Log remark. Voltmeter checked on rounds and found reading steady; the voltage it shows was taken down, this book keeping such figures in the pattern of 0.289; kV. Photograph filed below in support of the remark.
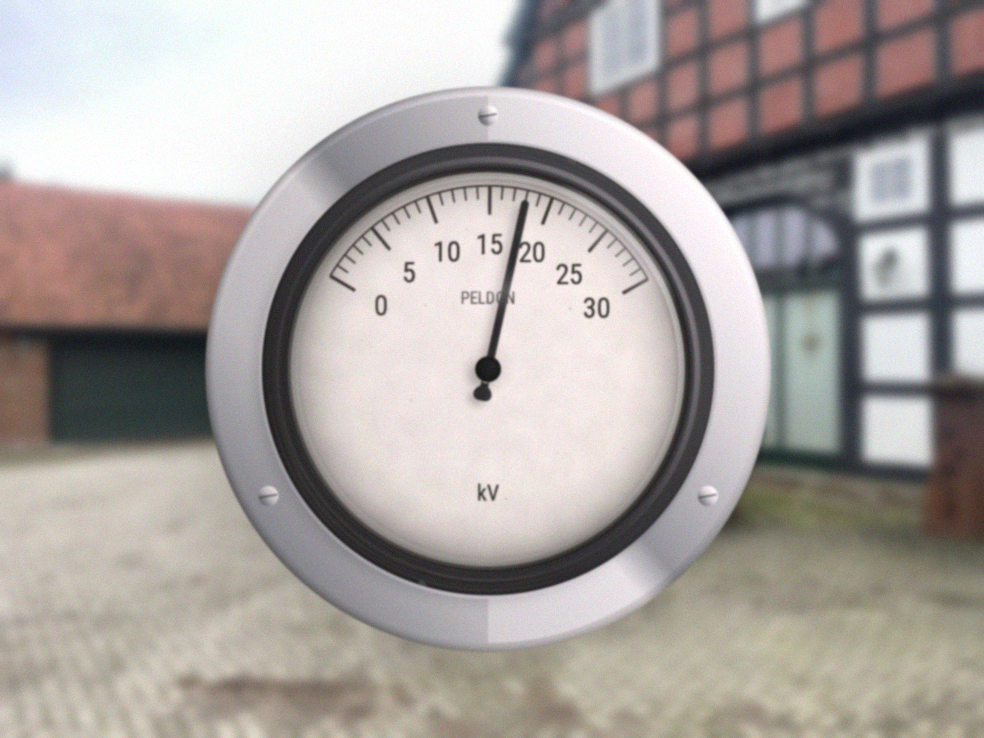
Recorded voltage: 18; kV
